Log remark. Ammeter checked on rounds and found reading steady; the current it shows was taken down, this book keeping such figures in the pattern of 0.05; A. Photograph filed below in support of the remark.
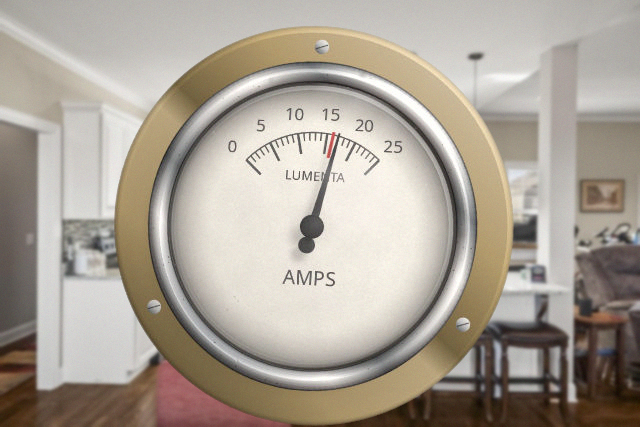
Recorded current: 17; A
